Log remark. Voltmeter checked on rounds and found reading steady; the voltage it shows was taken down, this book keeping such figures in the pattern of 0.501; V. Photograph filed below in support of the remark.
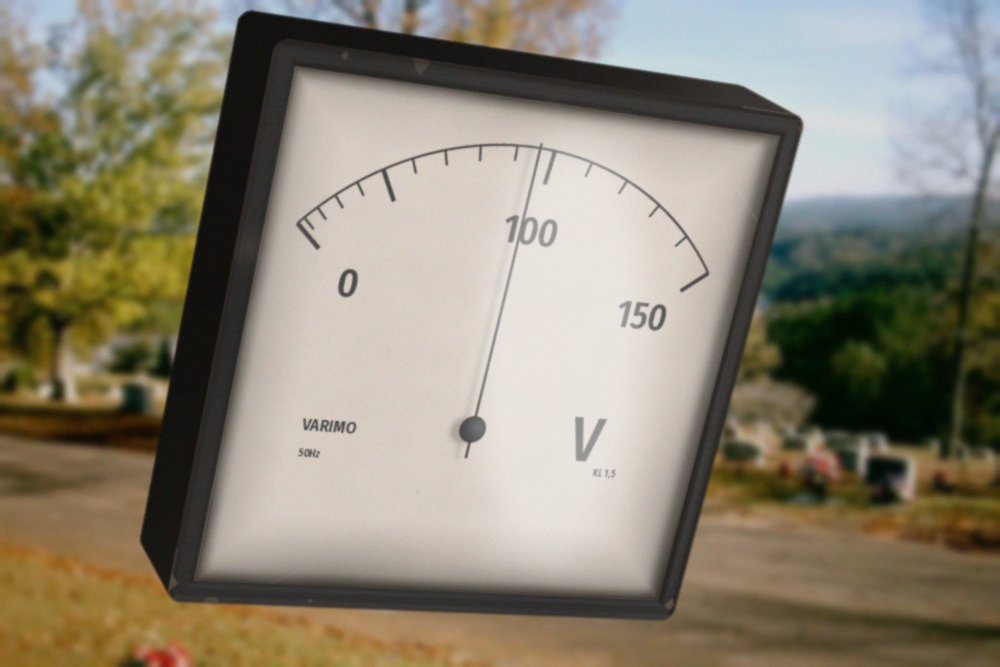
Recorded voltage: 95; V
